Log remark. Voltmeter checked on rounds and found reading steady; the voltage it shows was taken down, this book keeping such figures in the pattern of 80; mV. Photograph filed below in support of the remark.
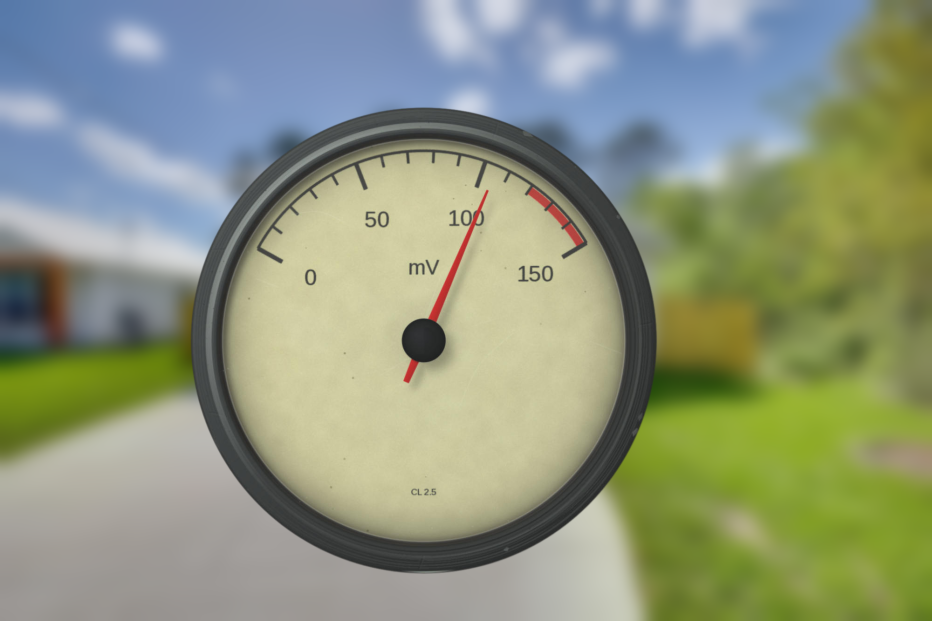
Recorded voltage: 105; mV
